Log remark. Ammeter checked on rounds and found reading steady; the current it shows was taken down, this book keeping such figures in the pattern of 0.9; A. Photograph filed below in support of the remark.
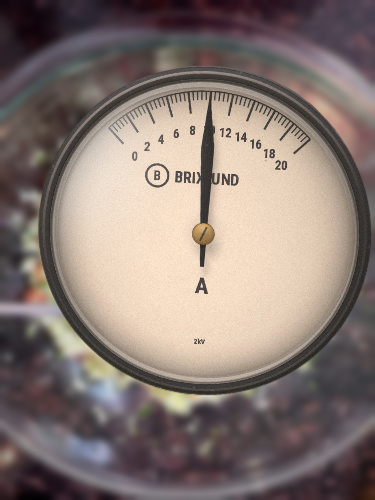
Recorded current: 10; A
